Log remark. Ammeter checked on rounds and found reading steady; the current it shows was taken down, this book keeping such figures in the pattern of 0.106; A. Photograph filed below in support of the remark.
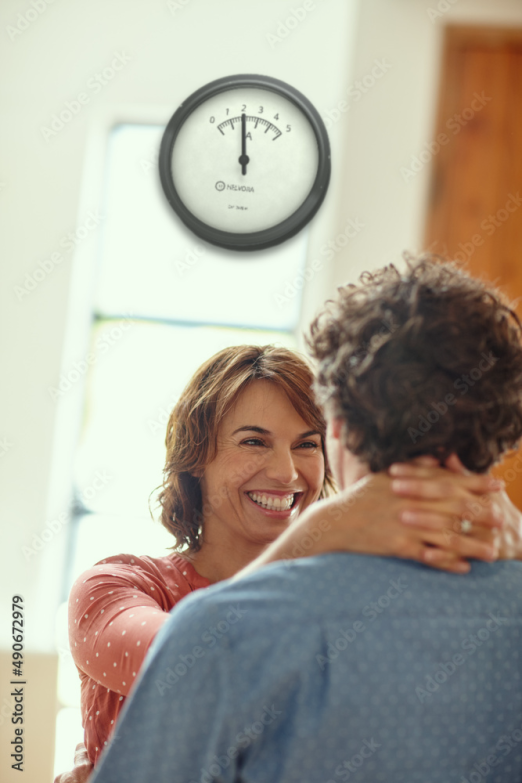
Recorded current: 2; A
